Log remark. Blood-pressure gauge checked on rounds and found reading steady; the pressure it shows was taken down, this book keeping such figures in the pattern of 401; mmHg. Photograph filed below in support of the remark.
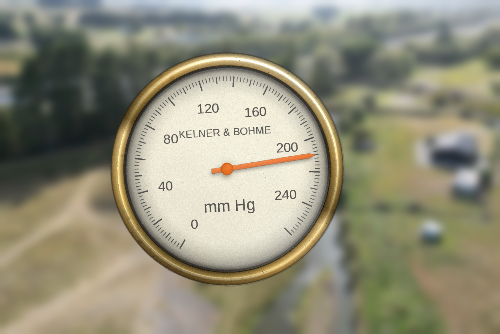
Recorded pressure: 210; mmHg
